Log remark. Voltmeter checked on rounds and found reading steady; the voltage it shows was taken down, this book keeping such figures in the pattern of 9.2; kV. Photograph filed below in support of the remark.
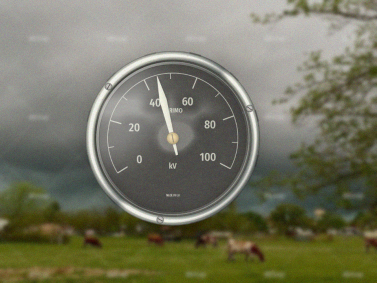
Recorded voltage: 45; kV
